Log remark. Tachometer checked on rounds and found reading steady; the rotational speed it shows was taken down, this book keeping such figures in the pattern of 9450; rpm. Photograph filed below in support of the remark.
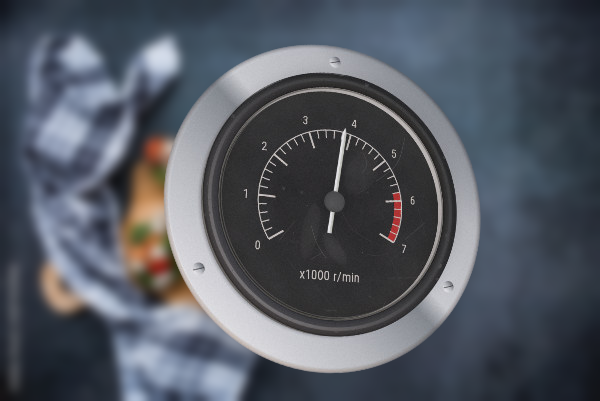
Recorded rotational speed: 3800; rpm
